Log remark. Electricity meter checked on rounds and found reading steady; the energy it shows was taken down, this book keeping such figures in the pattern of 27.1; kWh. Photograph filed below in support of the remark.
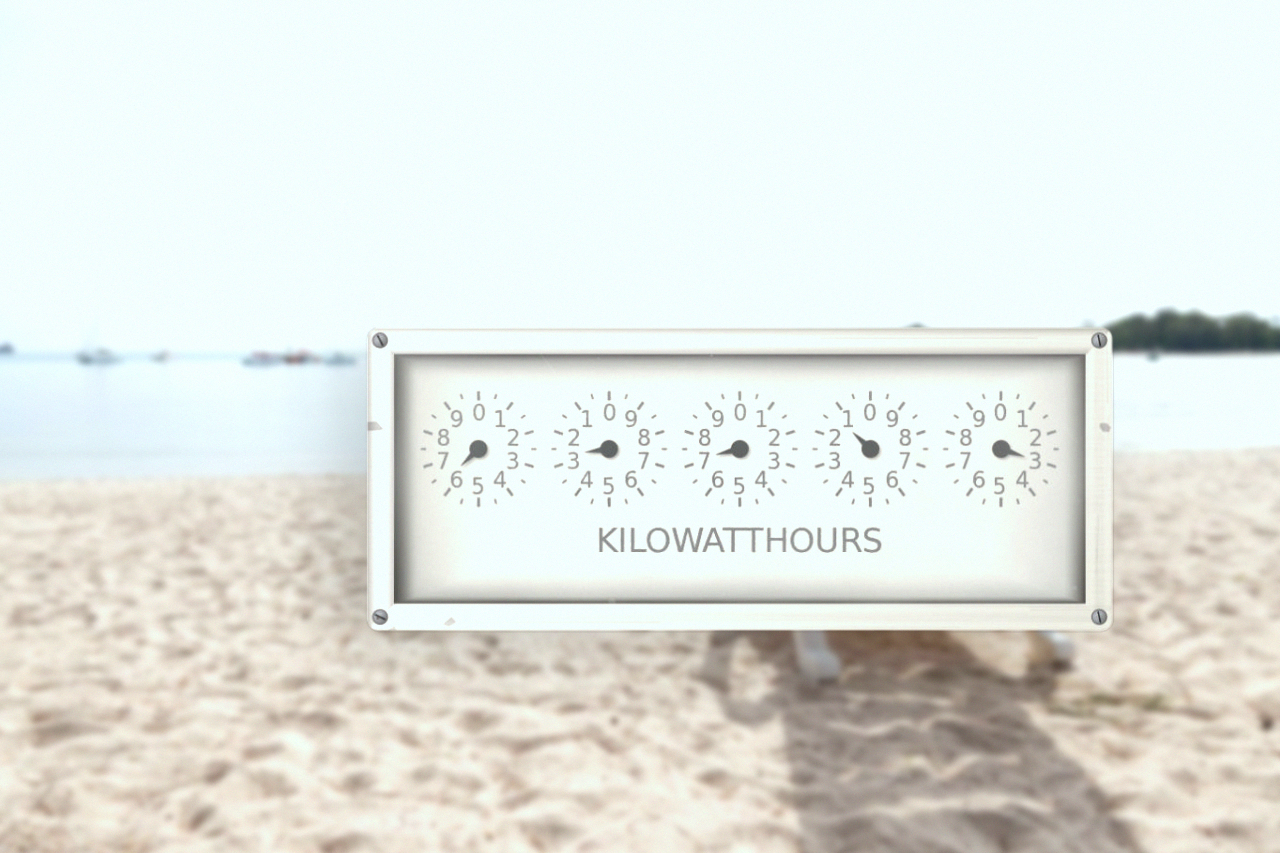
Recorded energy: 62713; kWh
